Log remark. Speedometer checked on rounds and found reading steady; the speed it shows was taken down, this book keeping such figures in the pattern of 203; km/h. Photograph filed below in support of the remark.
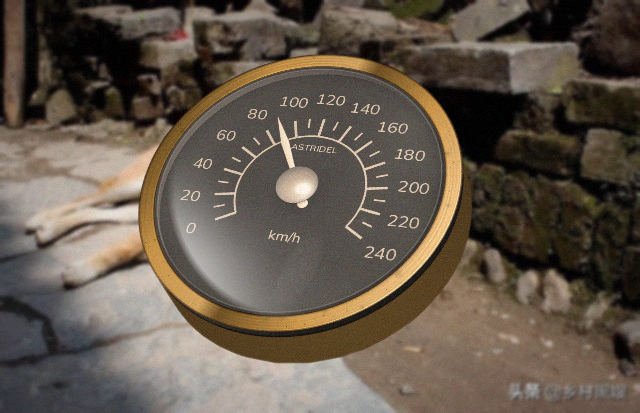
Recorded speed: 90; km/h
